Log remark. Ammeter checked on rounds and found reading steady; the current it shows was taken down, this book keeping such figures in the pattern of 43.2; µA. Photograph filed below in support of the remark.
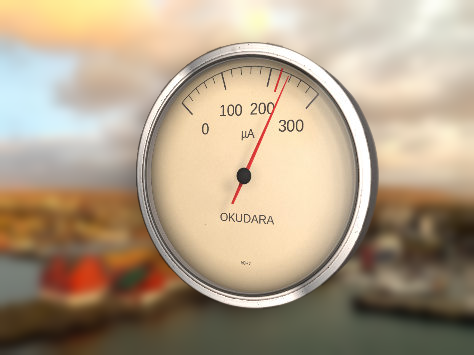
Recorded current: 240; µA
